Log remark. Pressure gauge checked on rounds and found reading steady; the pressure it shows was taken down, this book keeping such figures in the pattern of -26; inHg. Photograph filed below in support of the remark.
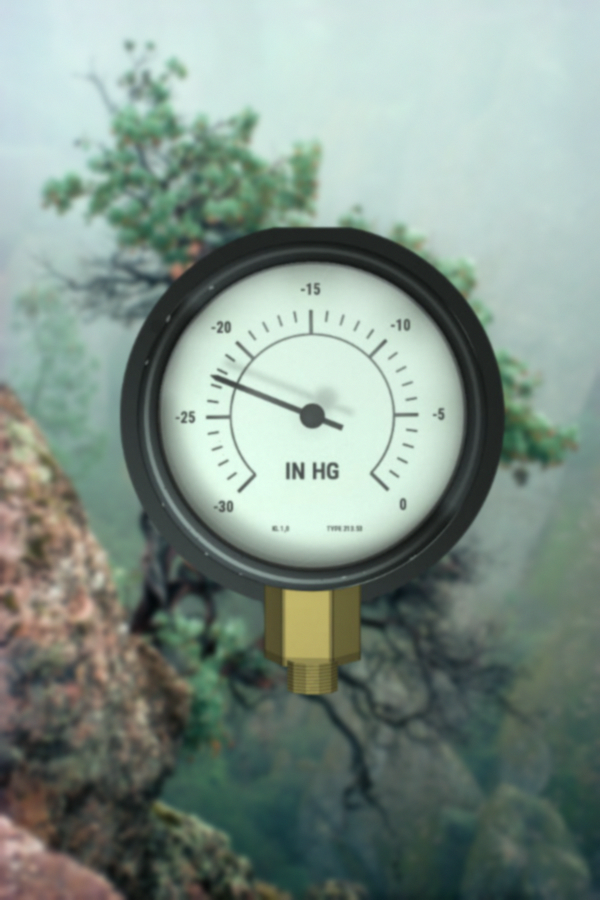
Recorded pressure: -22.5; inHg
